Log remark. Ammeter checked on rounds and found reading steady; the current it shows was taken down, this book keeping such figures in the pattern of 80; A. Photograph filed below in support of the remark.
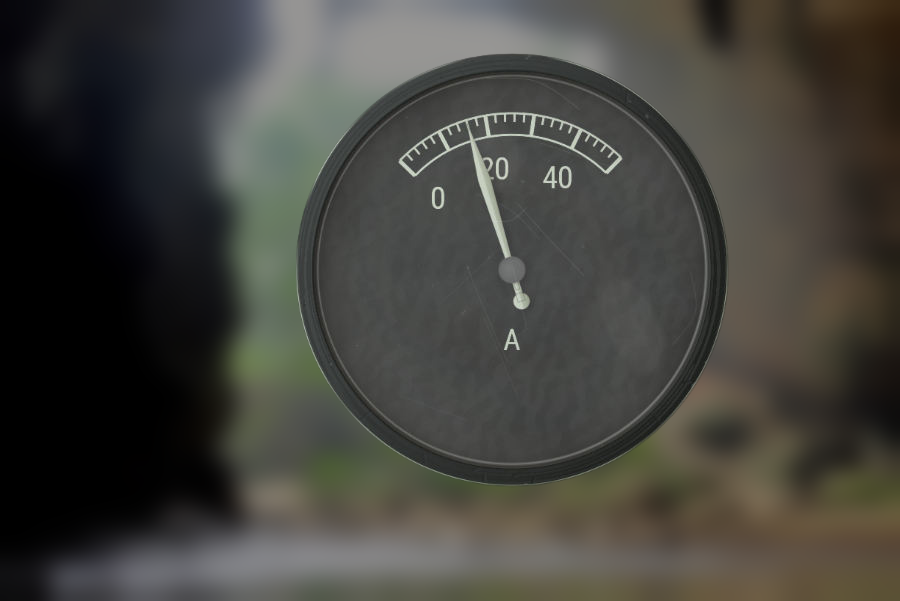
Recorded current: 16; A
